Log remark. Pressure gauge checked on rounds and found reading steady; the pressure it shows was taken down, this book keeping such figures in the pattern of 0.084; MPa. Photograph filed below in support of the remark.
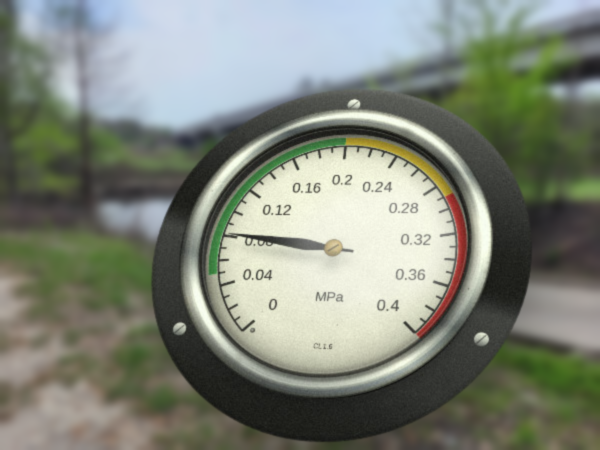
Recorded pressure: 0.08; MPa
